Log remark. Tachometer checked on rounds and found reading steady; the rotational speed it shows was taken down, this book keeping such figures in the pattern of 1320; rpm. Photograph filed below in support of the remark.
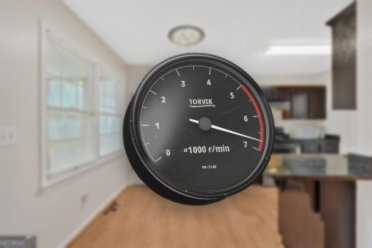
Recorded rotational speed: 6750; rpm
